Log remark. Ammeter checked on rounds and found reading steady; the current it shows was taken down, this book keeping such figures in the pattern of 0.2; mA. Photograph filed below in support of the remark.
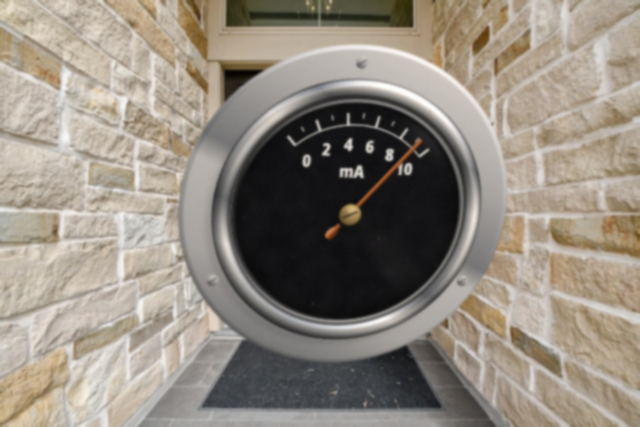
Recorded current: 9; mA
